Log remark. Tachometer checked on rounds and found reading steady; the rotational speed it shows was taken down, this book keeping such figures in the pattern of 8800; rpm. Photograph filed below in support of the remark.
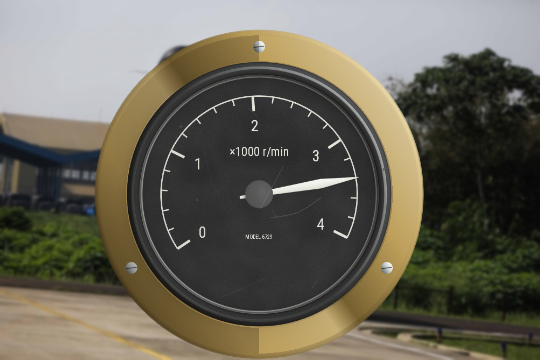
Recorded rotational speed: 3400; rpm
